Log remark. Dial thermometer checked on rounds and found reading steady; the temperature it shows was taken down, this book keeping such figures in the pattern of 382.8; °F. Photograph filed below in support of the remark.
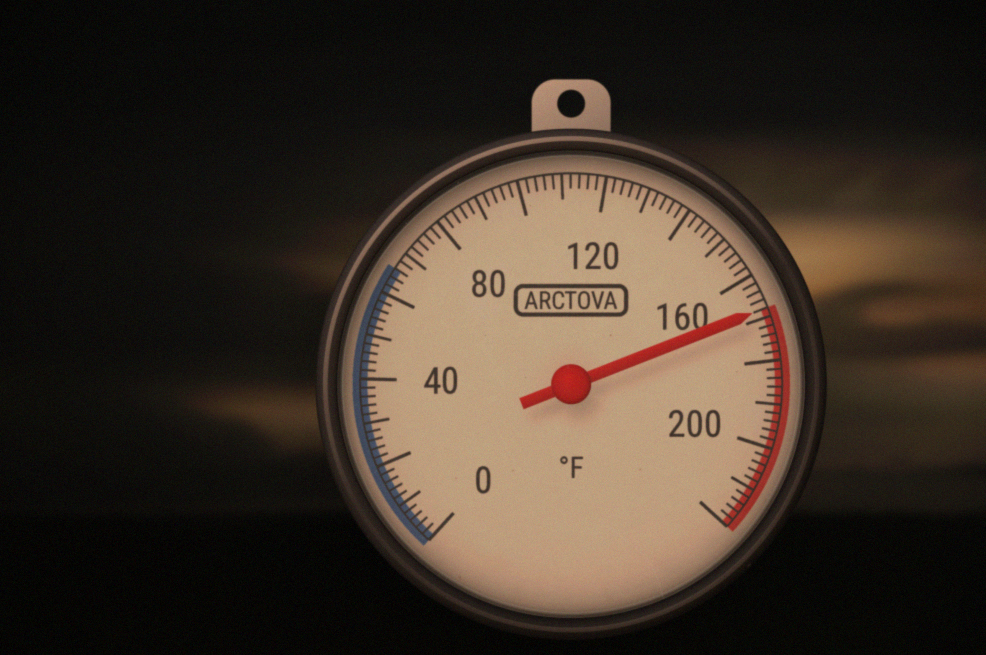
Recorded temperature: 168; °F
